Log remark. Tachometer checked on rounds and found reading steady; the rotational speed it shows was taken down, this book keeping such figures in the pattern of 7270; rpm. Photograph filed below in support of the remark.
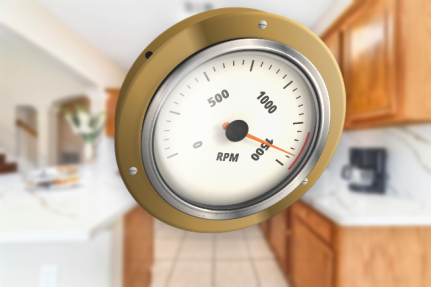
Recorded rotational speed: 1425; rpm
